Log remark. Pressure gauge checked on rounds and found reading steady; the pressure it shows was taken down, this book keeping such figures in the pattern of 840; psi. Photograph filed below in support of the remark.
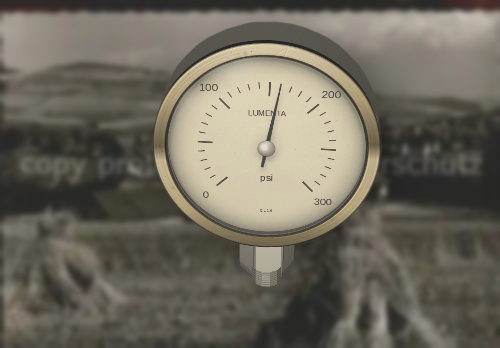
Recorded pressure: 160; psi
